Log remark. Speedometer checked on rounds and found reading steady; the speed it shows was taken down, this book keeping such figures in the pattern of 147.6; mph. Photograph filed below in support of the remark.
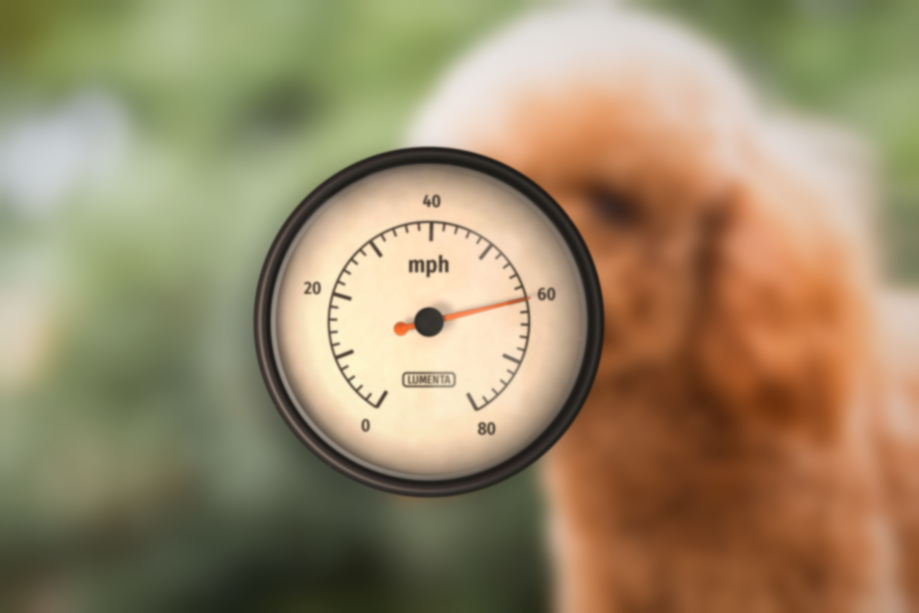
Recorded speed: 60; mph
